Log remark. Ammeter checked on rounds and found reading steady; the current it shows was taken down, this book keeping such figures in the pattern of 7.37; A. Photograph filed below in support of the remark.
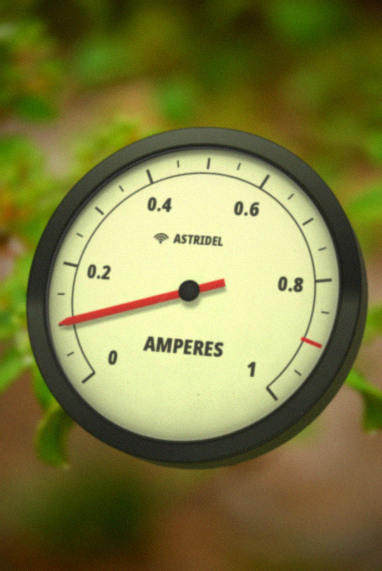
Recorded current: 0.1; A
